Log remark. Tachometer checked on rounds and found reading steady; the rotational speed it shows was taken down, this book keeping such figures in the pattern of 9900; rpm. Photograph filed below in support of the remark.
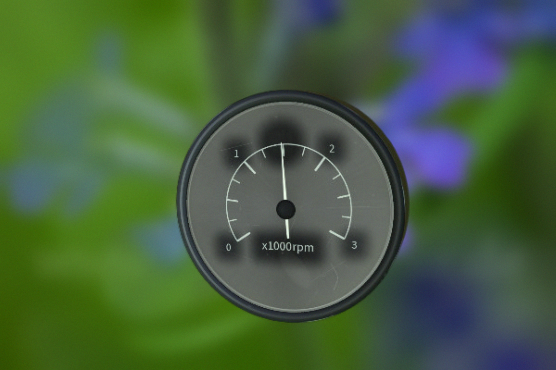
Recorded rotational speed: 1500; rpm
